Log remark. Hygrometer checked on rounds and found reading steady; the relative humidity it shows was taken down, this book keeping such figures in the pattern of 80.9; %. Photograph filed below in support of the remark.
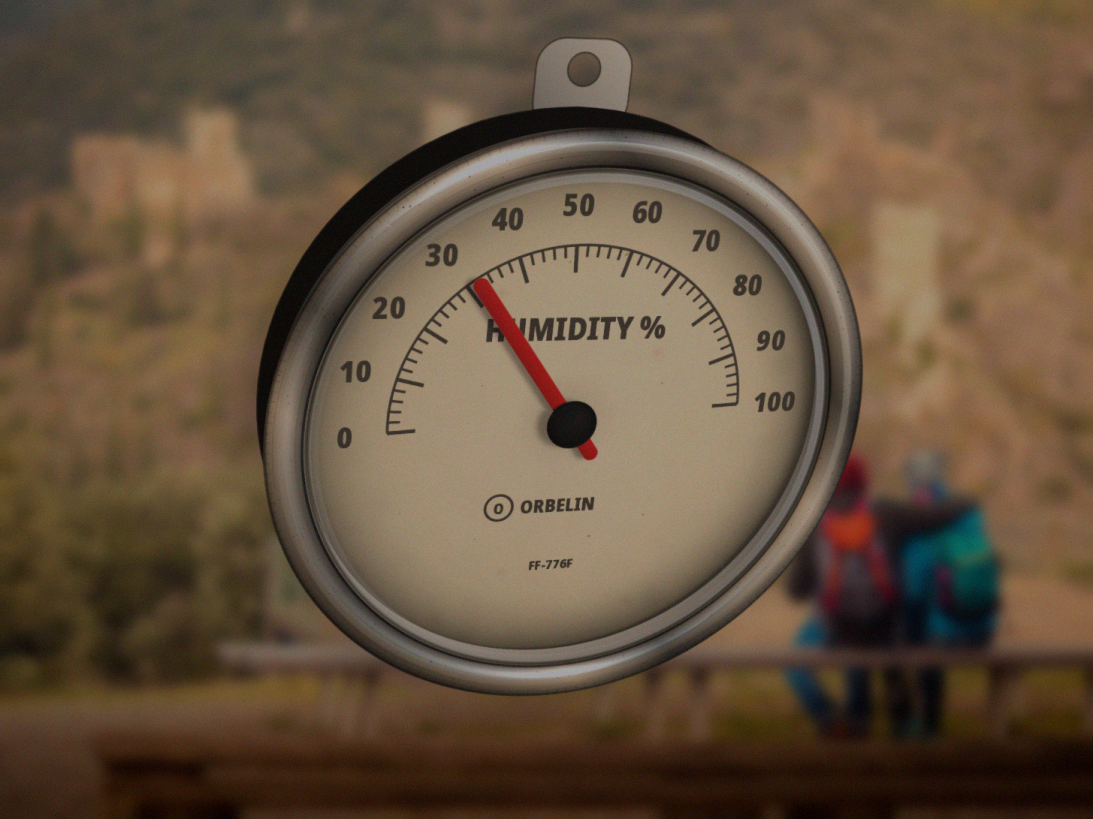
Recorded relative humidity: 32; %
